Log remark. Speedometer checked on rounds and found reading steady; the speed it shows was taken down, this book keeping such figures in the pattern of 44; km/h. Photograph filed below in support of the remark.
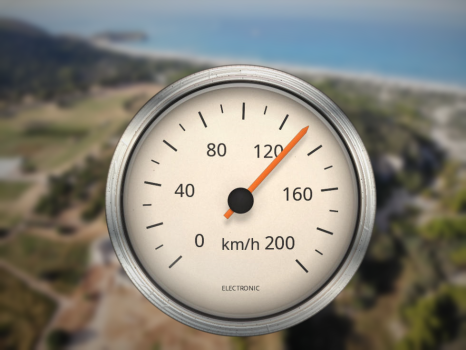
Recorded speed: 130; km/h
